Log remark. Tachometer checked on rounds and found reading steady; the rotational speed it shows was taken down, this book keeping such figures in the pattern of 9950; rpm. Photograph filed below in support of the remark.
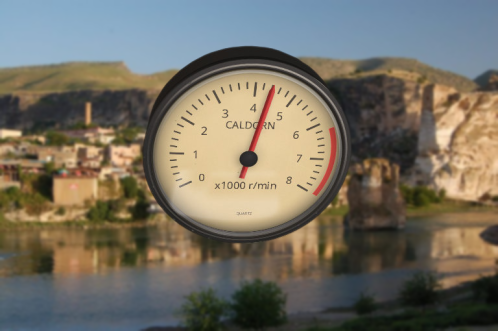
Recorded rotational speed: 4400; rpm
